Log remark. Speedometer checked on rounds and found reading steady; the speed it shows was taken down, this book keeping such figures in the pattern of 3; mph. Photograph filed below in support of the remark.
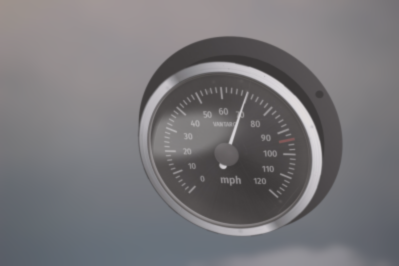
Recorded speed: 70; mph
